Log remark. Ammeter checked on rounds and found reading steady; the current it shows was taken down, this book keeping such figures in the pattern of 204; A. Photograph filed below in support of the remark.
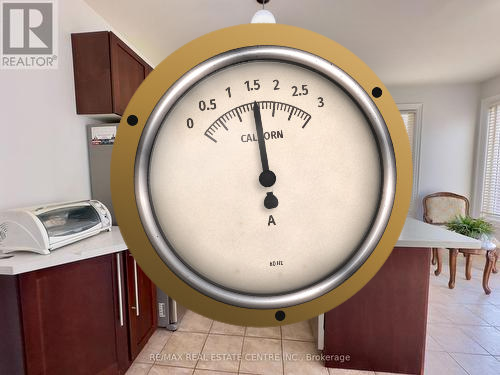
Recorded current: 1.5; A
